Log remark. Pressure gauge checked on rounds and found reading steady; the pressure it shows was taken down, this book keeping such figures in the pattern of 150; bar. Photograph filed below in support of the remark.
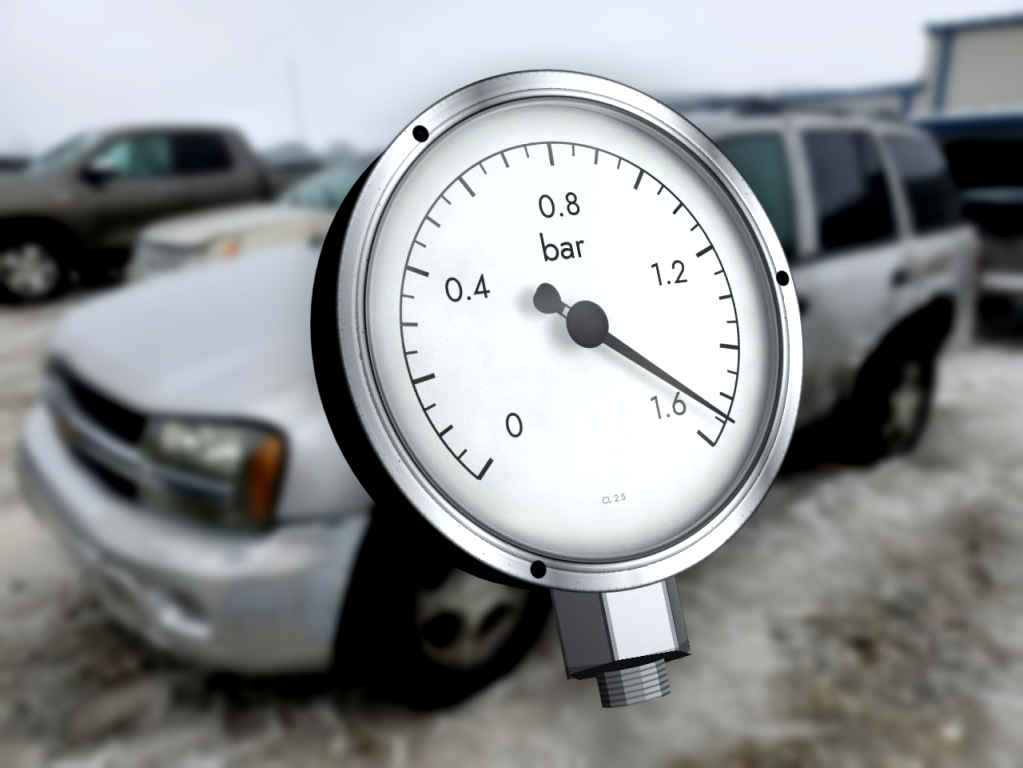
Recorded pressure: 1.55; bar
